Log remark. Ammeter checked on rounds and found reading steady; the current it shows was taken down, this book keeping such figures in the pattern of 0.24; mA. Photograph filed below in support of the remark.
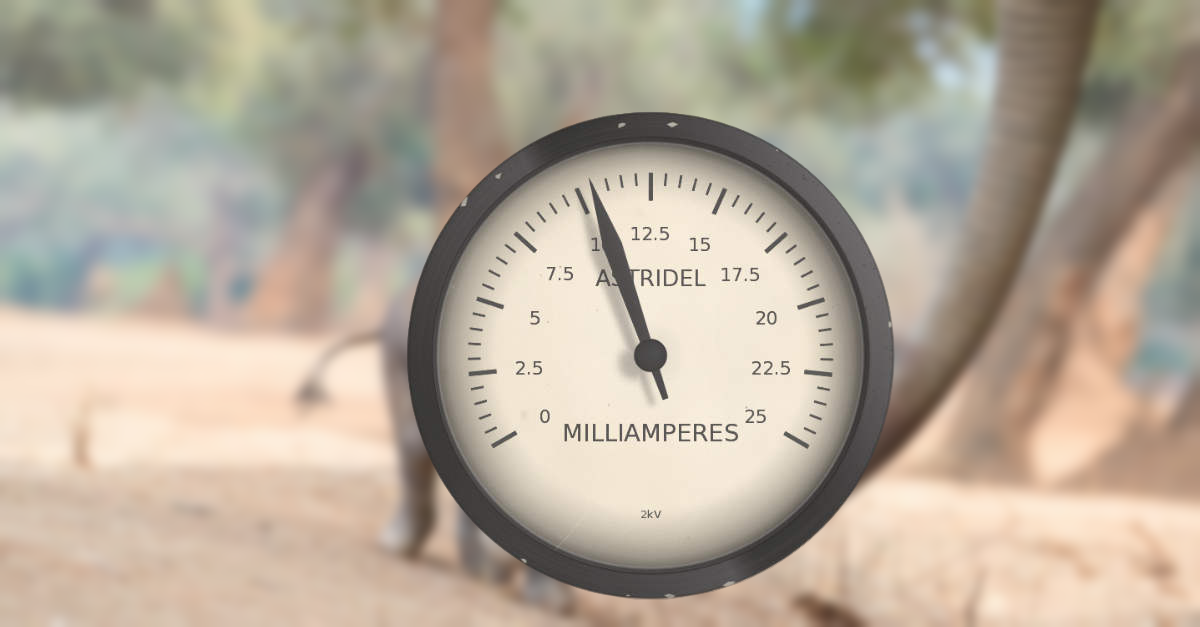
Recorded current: 10.5; mA
